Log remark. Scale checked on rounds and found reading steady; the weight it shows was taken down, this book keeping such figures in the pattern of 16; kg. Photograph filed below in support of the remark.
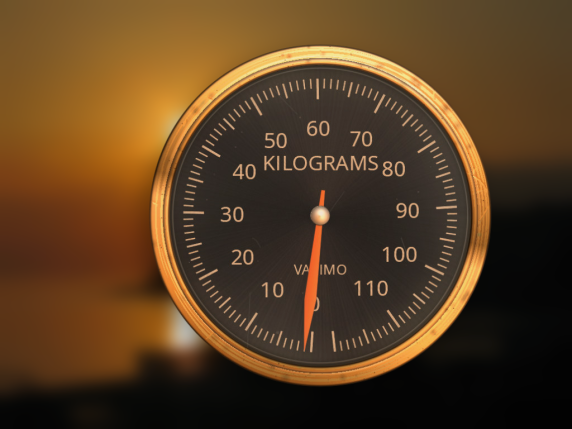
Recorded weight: 1; kg
